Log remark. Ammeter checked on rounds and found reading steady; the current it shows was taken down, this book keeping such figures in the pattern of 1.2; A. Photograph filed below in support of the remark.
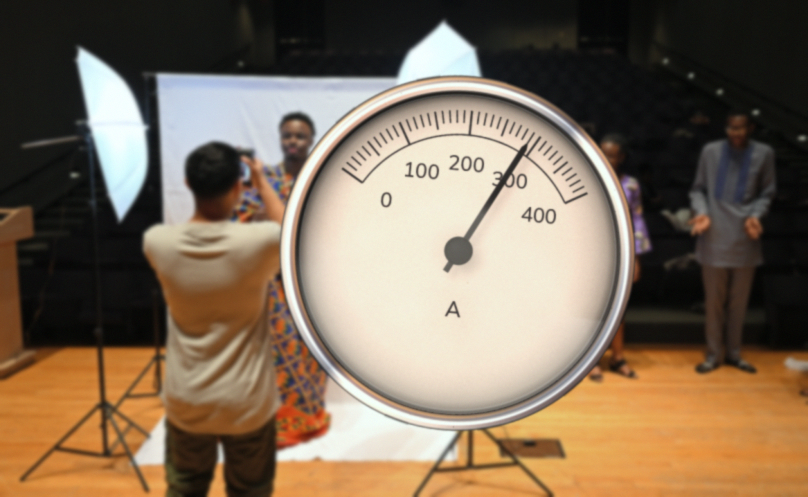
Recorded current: 290; A
